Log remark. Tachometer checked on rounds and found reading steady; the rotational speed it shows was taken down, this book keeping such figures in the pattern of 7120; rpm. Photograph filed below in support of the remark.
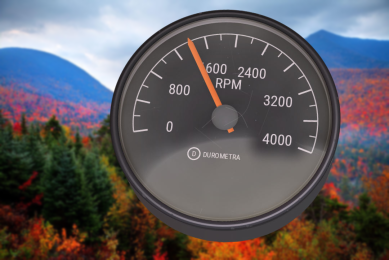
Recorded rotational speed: 1400; rpm
